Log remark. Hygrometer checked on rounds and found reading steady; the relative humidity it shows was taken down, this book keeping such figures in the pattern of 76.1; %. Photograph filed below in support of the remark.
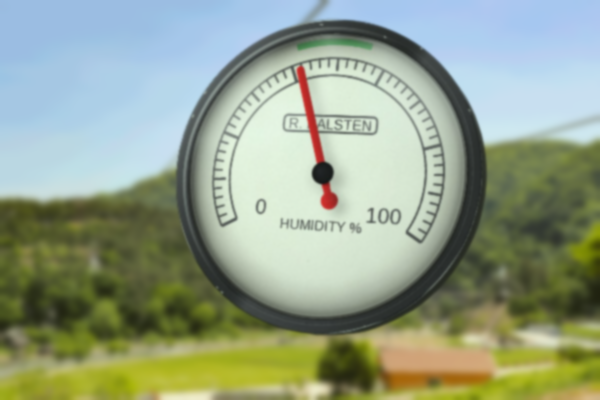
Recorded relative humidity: 42; %
